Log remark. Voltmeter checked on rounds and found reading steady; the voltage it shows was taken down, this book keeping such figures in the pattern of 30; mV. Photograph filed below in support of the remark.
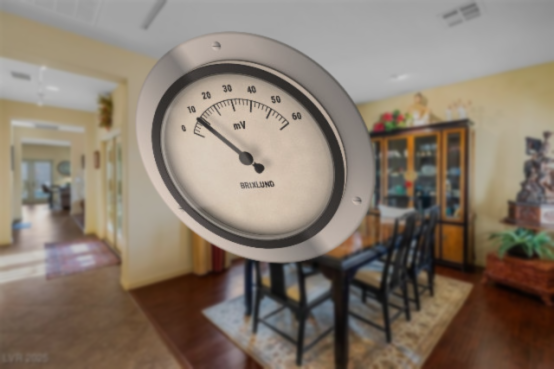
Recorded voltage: 10; mV
